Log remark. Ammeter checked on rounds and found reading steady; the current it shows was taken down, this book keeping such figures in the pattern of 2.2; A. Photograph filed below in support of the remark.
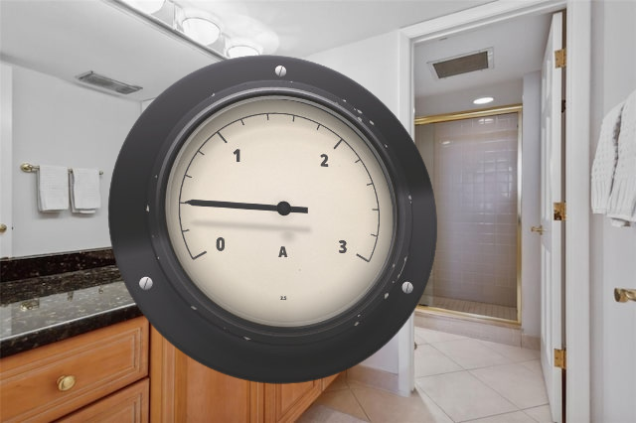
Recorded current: 0.4; A
